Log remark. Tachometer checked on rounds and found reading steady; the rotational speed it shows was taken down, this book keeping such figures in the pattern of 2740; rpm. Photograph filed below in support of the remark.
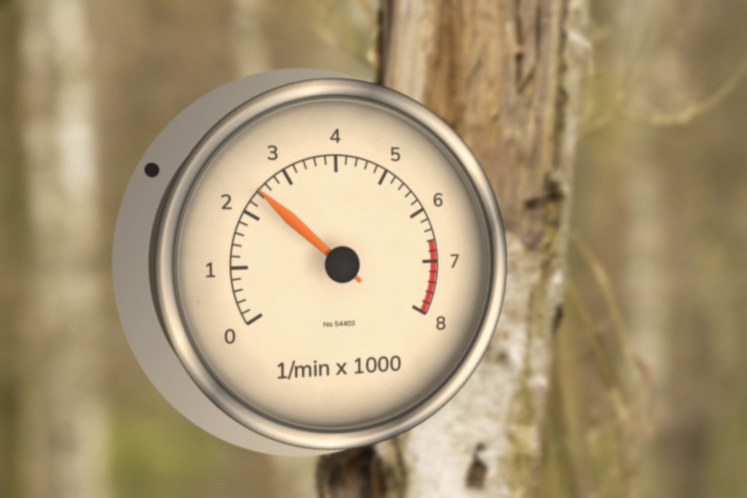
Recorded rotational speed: 2400; rpm
